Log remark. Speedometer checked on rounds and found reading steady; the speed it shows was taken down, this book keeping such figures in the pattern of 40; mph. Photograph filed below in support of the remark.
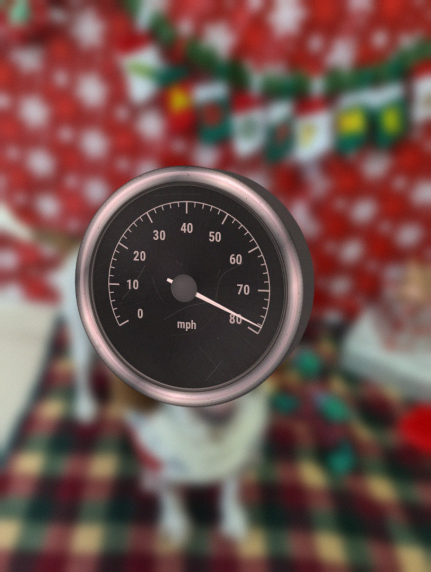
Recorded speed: 78; mph
